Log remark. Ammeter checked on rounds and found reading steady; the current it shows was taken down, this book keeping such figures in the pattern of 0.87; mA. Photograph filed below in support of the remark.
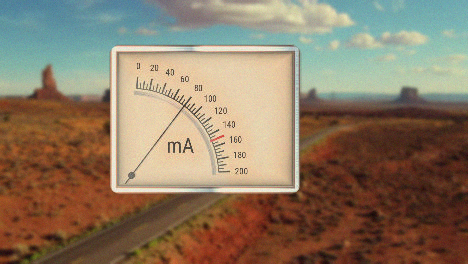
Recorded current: 80; mA
